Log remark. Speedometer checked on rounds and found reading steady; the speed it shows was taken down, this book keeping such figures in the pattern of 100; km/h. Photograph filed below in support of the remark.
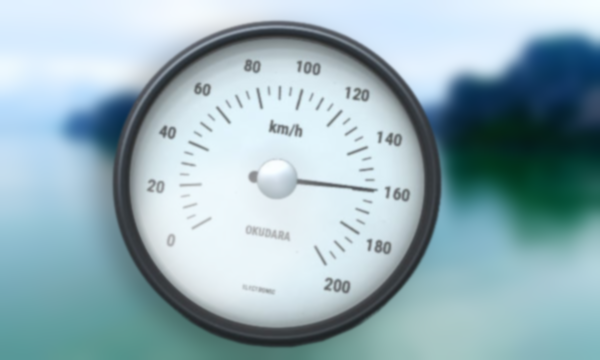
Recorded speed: 160; km/h
